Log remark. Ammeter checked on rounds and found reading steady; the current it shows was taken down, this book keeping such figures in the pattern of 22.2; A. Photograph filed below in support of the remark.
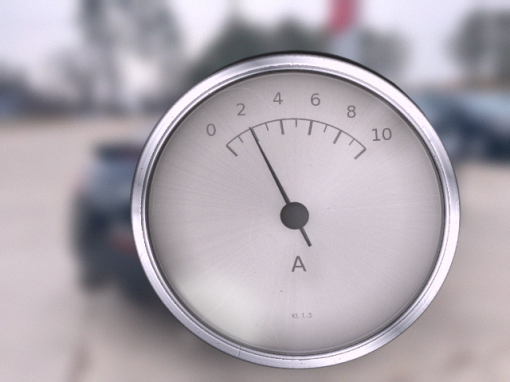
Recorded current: 2; A
